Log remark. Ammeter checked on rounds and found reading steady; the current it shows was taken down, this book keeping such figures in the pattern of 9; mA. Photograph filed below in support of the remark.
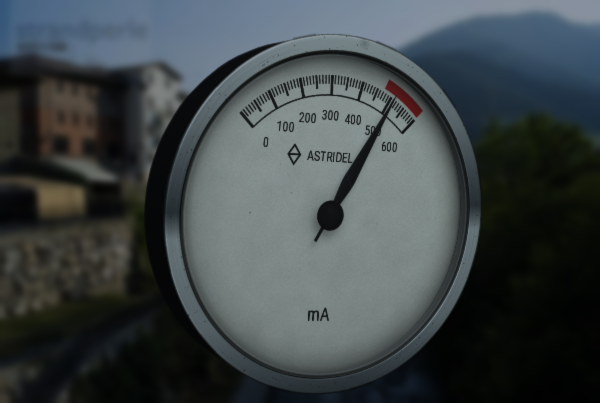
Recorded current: 500; mA
